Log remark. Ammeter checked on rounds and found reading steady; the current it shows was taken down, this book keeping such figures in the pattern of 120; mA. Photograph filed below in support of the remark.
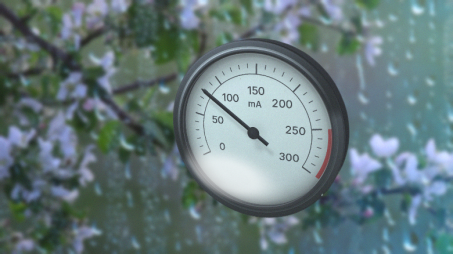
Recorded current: 80; mA
